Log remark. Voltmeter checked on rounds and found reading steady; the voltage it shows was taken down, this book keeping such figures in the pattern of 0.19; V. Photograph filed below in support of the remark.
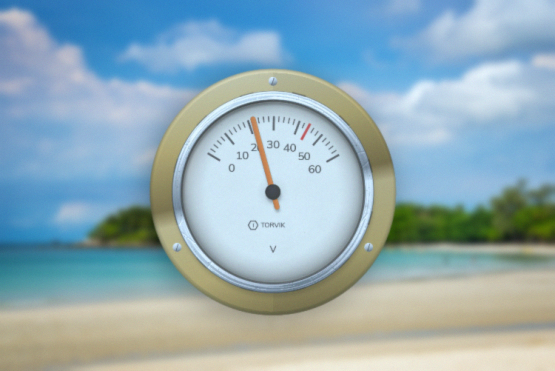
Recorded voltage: 22; V
